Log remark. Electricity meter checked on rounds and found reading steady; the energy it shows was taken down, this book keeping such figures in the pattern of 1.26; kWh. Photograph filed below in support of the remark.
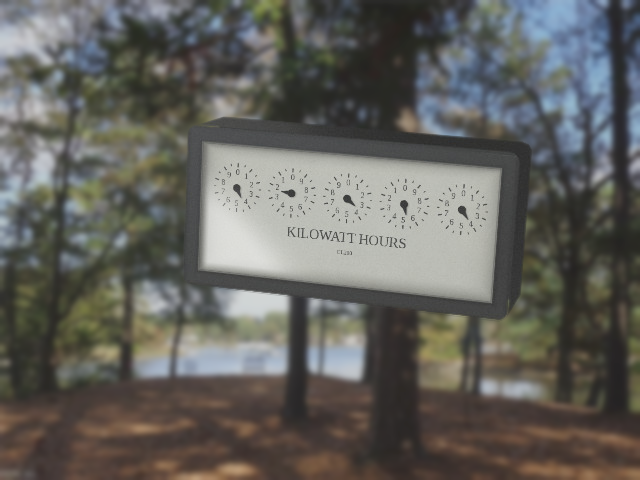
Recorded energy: 42354; kWh
